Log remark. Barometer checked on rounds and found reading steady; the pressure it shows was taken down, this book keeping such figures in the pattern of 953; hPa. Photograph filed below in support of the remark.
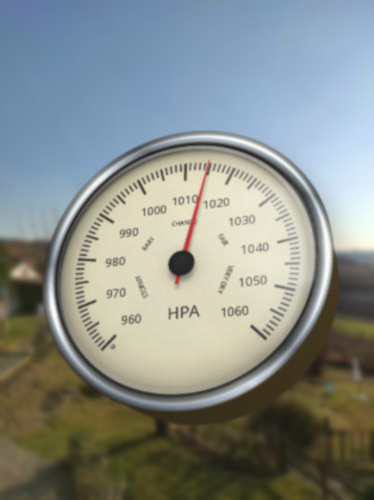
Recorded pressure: 1015; hPa
